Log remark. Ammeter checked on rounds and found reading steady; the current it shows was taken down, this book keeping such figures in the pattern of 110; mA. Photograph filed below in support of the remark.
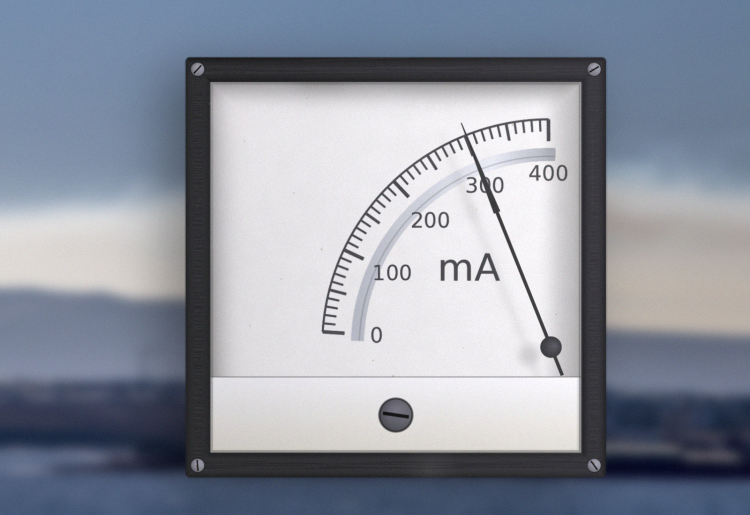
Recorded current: 300; mA
